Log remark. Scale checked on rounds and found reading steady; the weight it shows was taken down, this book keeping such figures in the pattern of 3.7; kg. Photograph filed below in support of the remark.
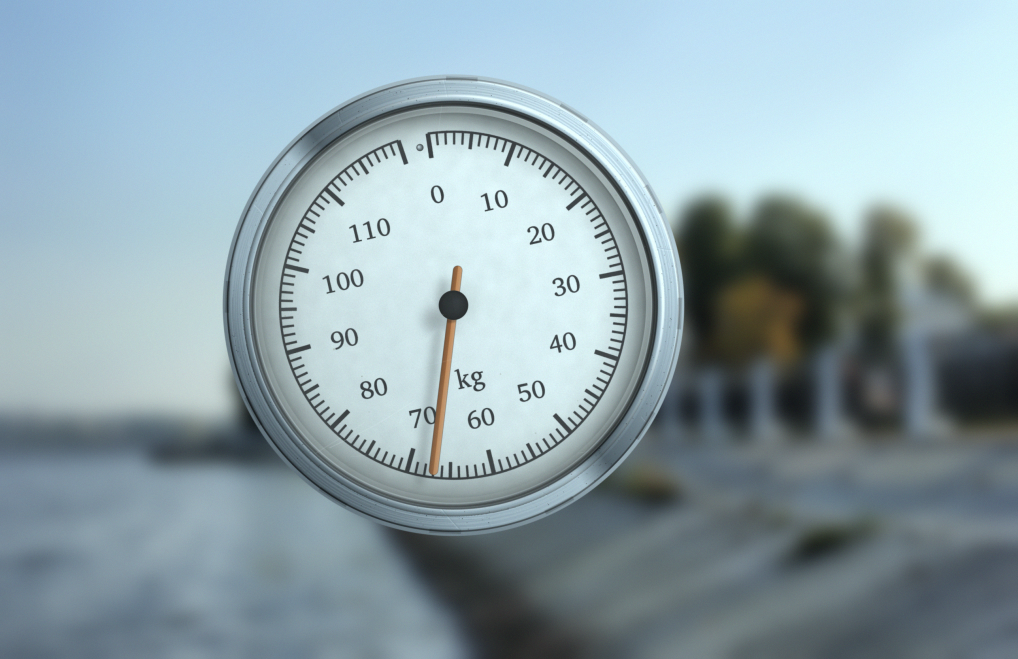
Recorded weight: 67; kg
